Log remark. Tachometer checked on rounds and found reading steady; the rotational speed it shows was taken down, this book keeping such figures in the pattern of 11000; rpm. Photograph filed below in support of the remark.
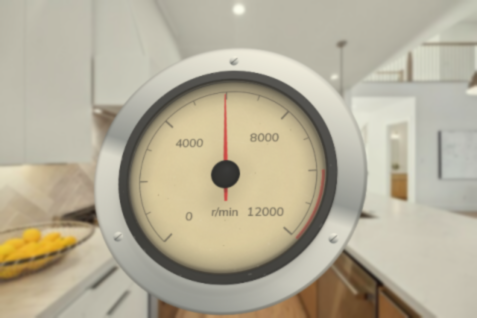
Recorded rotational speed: 6000; rpm
